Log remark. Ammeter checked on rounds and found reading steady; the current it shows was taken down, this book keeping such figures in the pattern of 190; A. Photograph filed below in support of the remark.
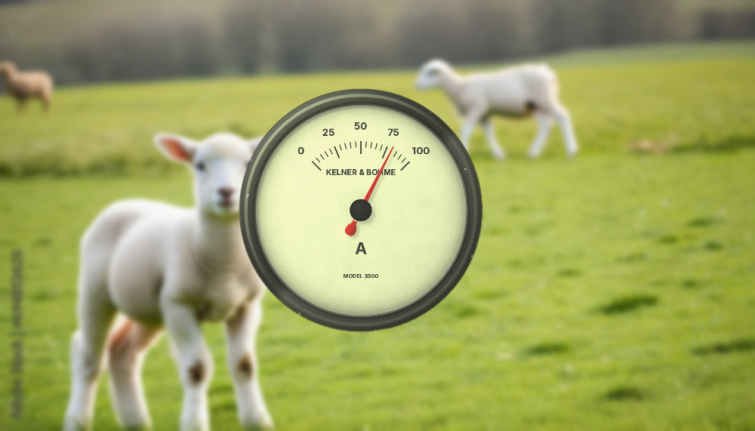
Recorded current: 80; A
